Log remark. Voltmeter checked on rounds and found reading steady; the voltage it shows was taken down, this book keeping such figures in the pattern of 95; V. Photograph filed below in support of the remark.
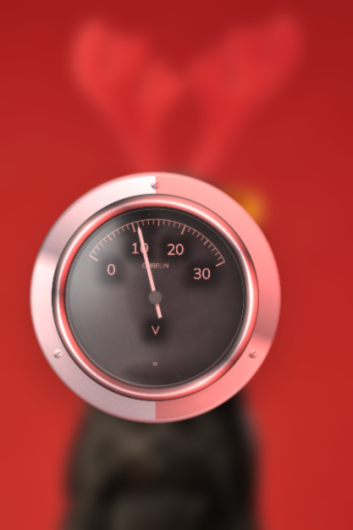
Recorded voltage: 11; V
